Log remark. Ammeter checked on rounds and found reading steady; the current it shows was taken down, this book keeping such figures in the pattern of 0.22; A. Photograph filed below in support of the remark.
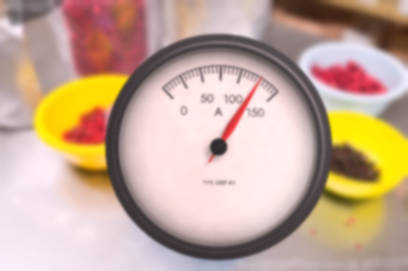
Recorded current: 125; A
